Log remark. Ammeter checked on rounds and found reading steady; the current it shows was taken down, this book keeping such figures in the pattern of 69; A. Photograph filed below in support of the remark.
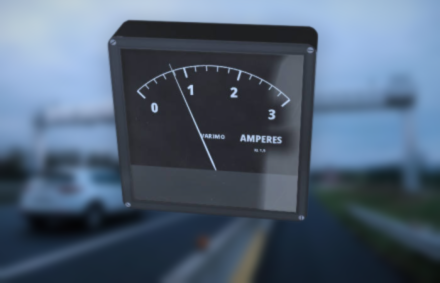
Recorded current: 0.8; A
